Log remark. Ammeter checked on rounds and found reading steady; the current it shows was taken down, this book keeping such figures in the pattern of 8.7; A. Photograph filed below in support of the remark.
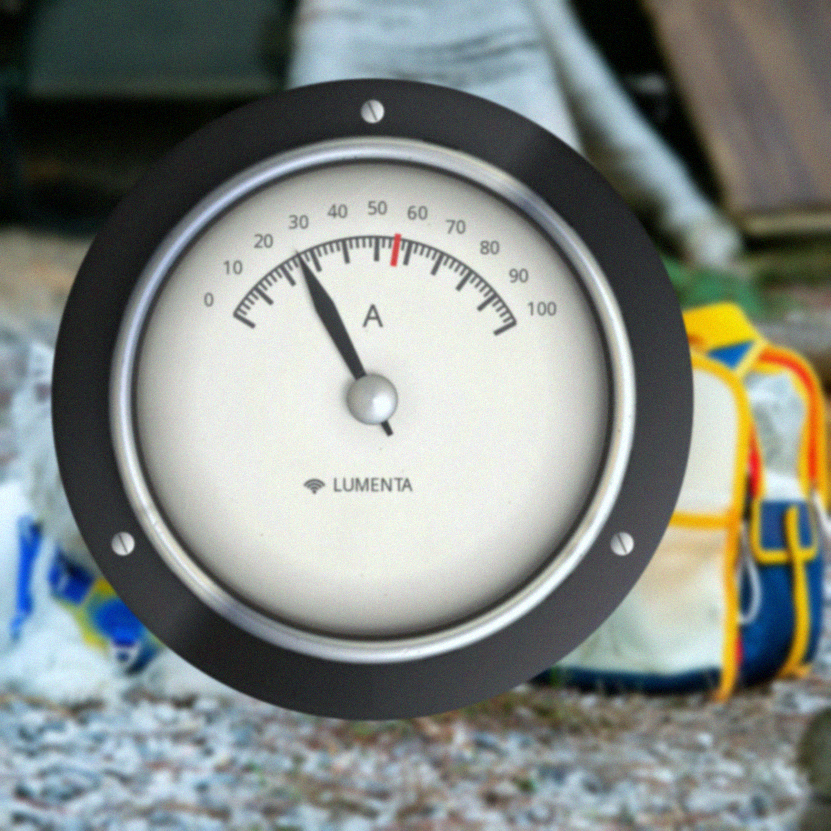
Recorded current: 26; A
